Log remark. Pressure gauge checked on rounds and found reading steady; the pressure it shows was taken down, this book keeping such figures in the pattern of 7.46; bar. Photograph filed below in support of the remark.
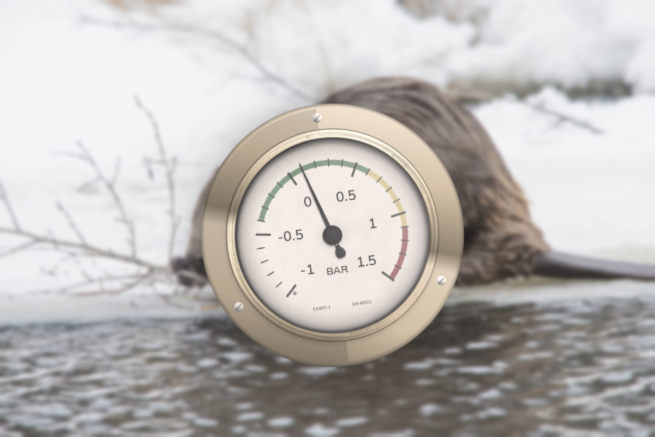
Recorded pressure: 0.1; bar
